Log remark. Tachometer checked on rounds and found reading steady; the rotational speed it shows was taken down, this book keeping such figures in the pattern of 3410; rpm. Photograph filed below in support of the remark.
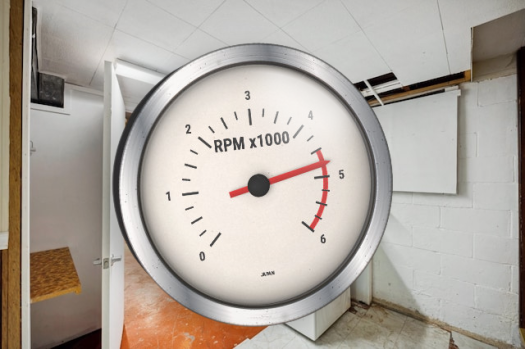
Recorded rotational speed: 4750; rpm
